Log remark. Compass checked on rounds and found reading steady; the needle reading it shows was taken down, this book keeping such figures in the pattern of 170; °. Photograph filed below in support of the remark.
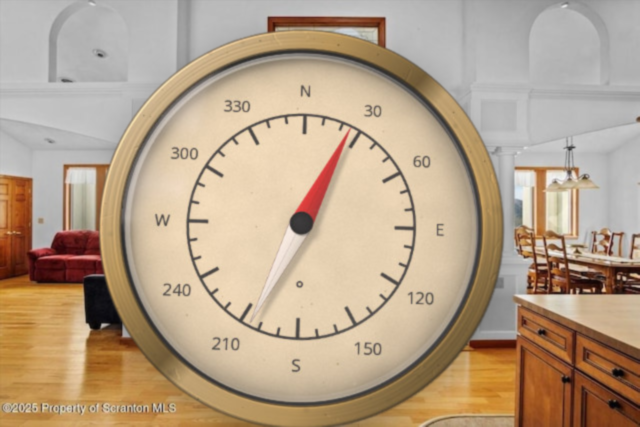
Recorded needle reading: 25; °
